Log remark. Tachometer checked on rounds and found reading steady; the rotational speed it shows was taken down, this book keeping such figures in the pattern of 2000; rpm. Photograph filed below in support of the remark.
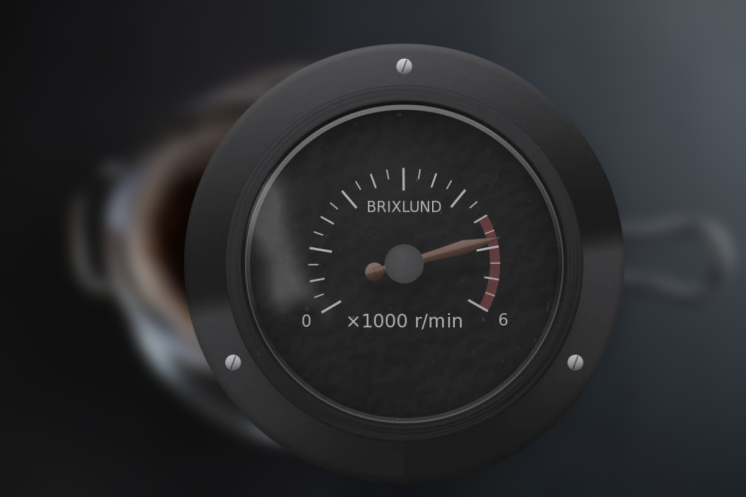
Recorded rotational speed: 4875; rpm
